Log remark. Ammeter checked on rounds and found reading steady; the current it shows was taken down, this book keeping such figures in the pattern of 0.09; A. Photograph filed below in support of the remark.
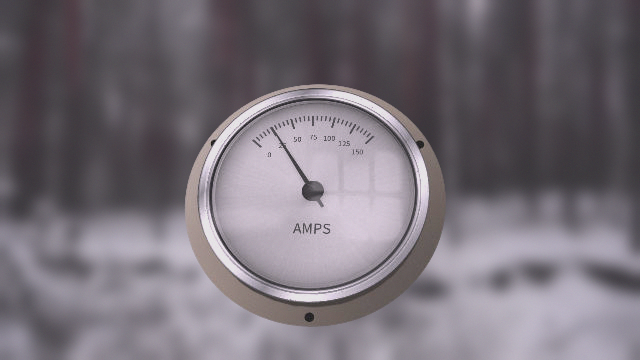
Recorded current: 25; A
